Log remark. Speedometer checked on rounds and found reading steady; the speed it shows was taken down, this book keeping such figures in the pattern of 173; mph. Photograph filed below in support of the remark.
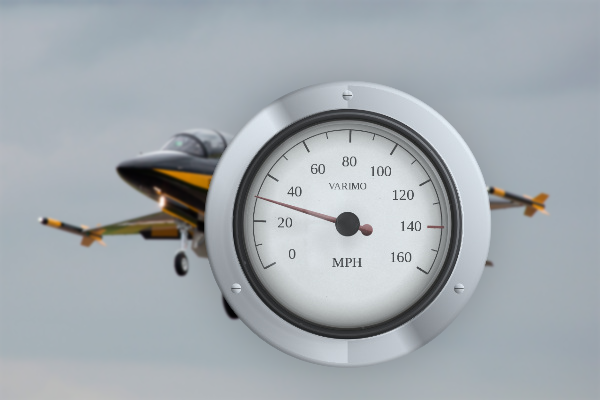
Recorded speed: 30; mph
